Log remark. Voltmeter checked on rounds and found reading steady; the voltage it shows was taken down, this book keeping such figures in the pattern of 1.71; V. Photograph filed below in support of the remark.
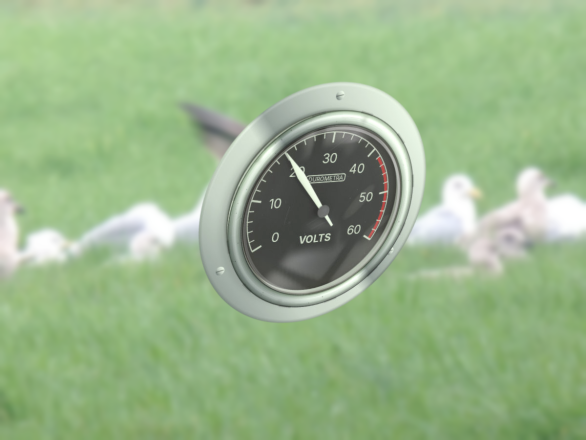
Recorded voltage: 20; V
